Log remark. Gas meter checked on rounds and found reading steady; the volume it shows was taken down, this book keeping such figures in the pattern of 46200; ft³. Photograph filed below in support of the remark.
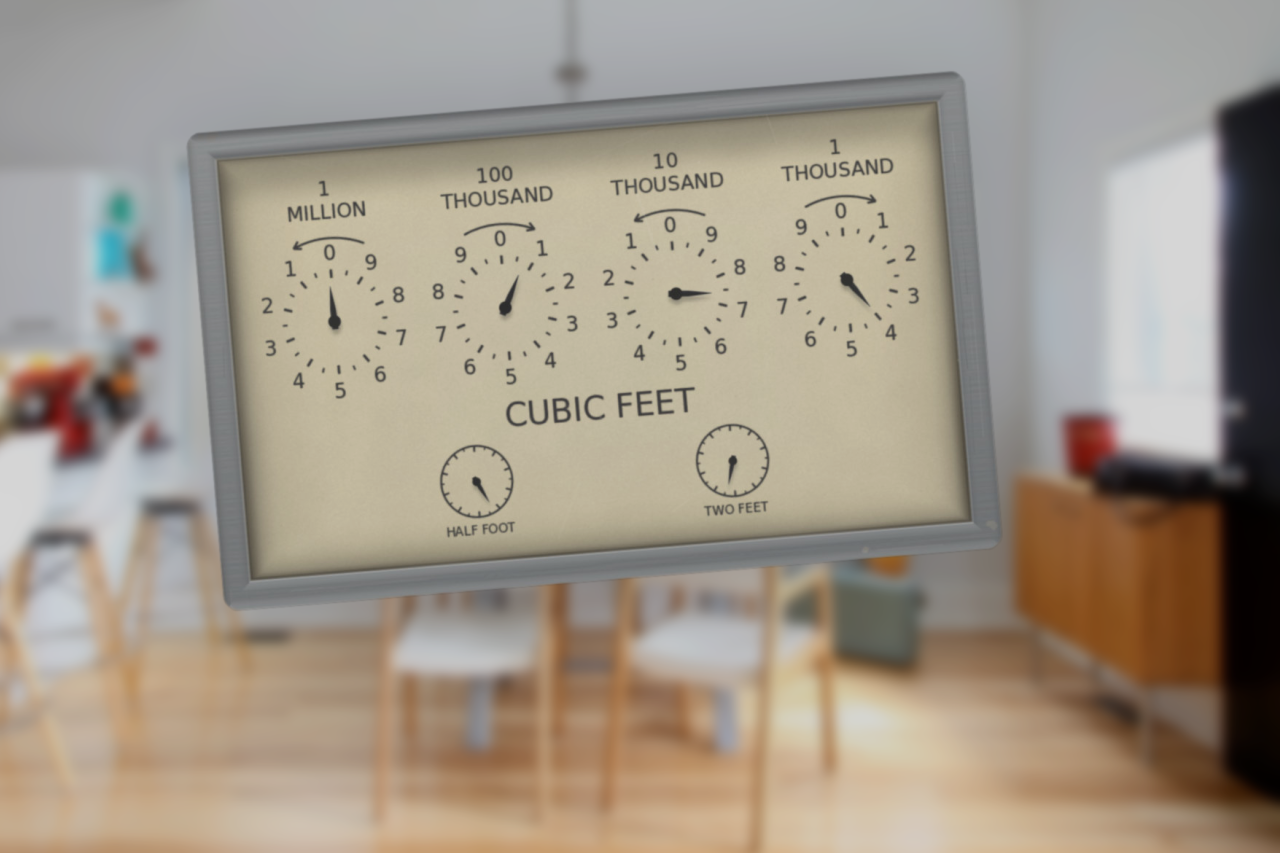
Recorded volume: 7400; ft³
